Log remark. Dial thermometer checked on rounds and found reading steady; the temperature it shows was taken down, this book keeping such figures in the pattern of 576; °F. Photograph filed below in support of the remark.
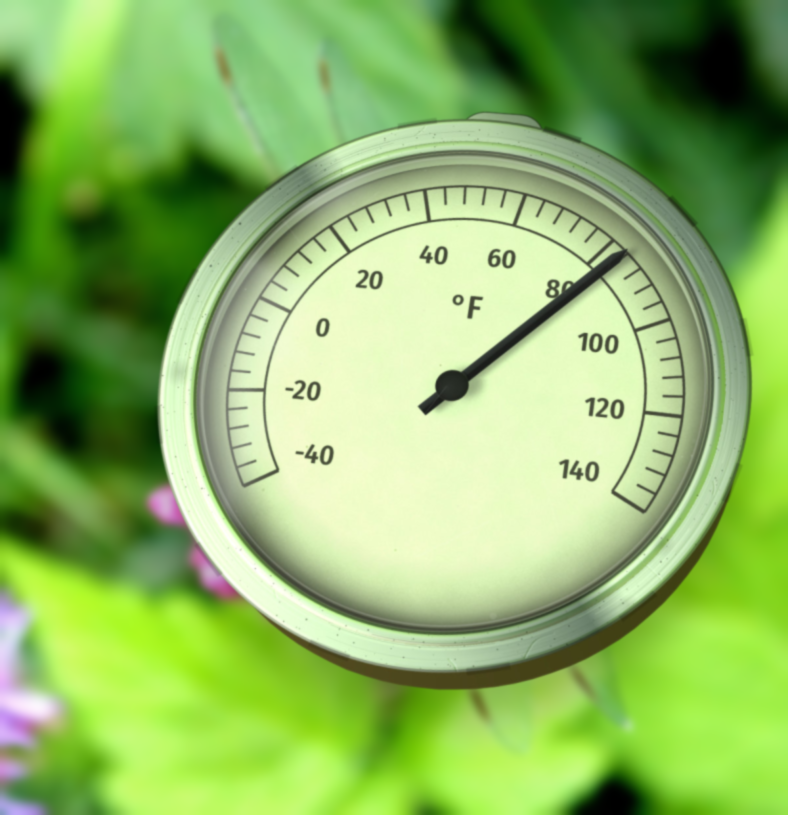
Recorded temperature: 84; °F
